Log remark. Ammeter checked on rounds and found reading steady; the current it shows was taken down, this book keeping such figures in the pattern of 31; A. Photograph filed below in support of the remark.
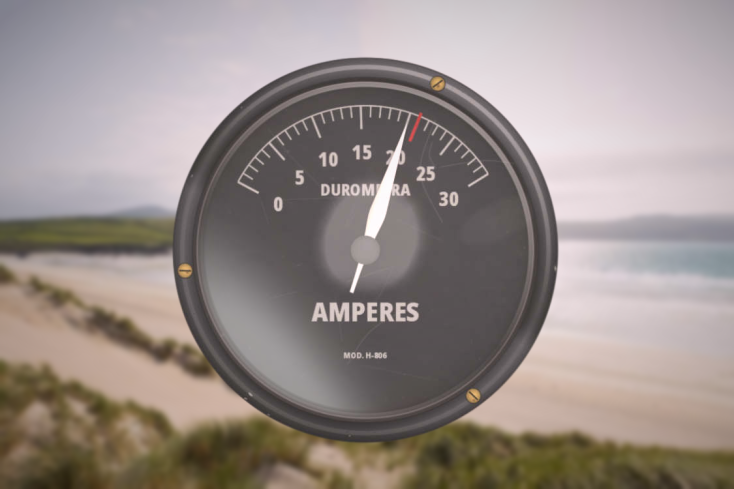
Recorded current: 20; A
